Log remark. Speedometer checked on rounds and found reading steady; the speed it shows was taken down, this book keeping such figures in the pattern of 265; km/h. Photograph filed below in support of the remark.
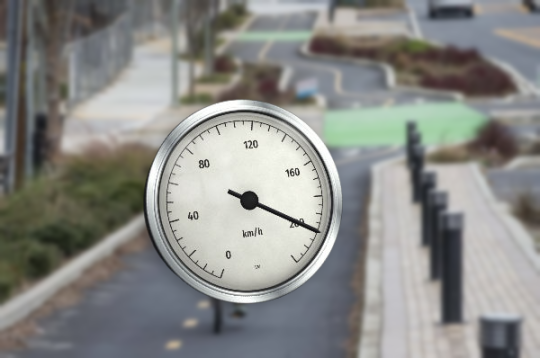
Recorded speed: 200; km/h
